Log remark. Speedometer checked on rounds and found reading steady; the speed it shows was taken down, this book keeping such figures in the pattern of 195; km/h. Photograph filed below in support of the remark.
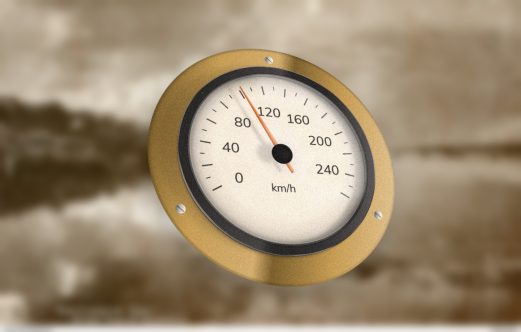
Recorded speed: 100; km/h
